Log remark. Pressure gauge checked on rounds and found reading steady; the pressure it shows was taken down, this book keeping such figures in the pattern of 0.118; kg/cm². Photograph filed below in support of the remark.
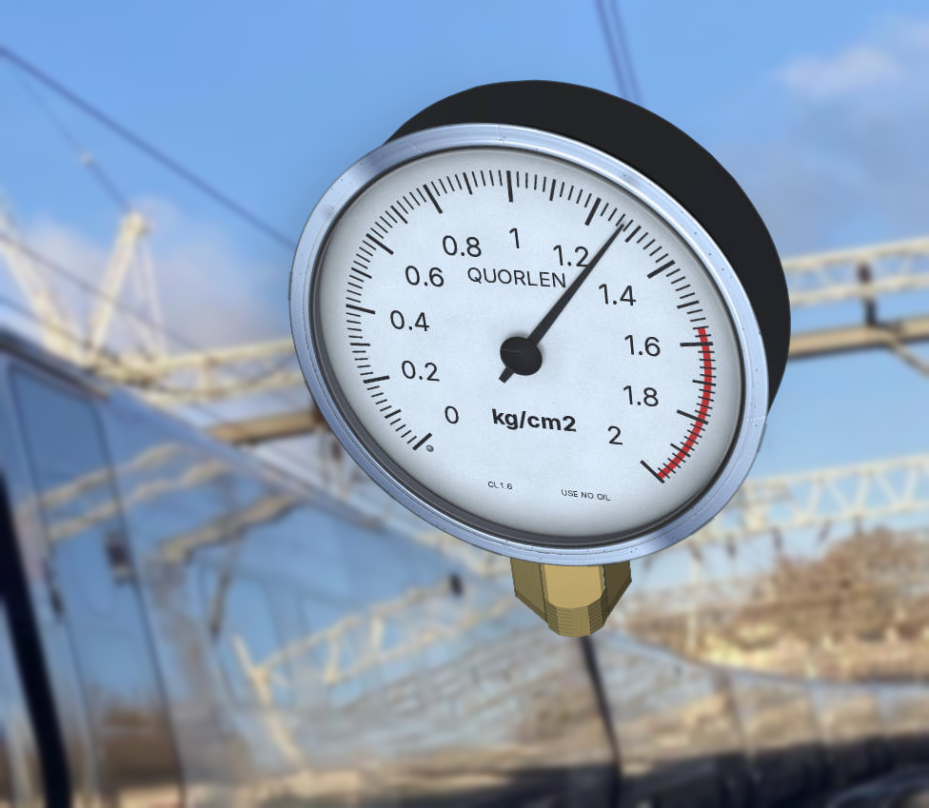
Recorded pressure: 1.27; kg/cm²
